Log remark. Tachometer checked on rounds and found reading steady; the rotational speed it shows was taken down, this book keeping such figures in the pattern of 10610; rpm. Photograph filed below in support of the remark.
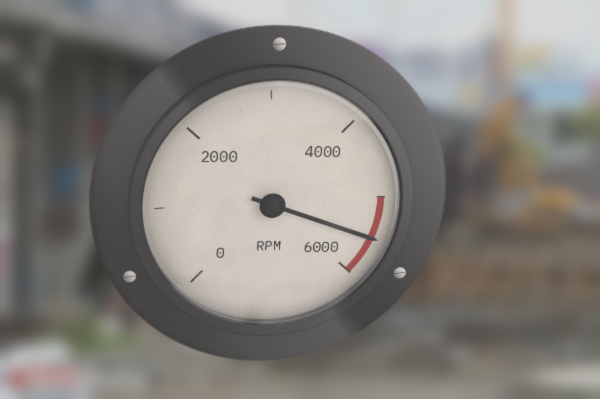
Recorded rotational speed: 5500; rpm
